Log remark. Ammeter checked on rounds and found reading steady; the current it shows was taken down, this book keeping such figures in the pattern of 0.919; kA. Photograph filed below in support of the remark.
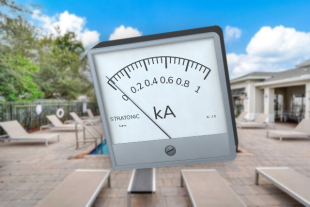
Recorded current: 0.04; kA
